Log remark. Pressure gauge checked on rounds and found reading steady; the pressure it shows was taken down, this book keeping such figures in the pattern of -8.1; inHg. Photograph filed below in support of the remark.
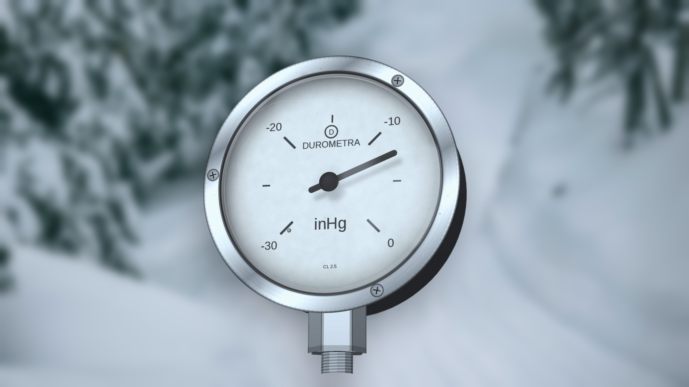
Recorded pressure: -7.5; inHg
